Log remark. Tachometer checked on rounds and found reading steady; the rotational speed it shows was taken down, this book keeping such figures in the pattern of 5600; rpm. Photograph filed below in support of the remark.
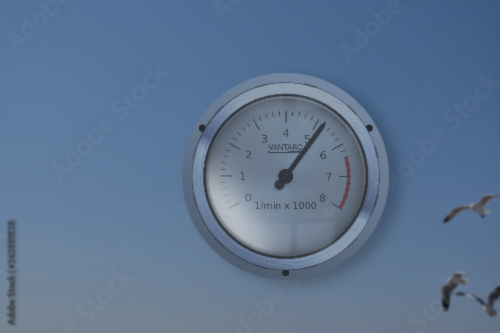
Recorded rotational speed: 5200; rpm
